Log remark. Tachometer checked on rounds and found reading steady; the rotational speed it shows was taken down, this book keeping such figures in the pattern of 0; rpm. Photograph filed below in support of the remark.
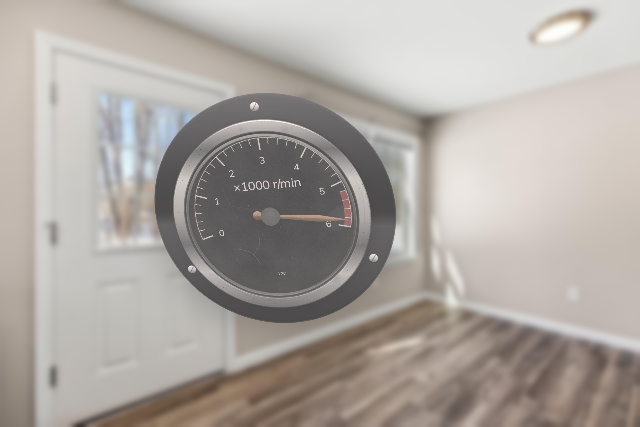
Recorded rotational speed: 5800; rpm
